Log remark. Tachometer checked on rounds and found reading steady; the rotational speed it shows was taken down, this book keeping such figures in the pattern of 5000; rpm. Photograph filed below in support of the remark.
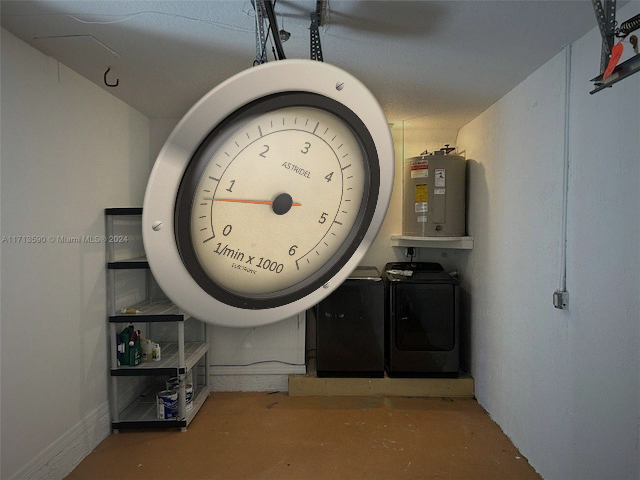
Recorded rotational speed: 700; rpm
